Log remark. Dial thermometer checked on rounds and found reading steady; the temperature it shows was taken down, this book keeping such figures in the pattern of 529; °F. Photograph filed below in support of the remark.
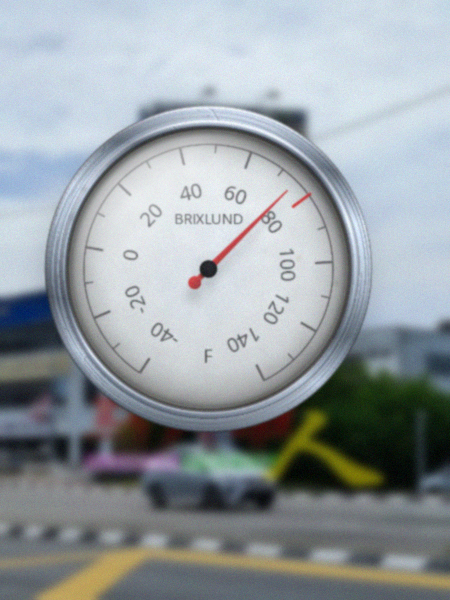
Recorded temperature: 75; °F
